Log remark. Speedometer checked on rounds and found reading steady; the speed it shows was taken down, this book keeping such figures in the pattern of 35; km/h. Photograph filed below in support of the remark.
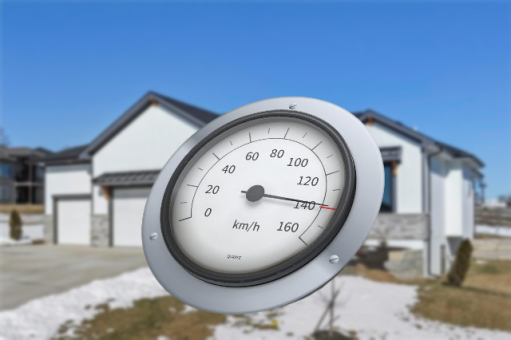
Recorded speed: 140; km/h
